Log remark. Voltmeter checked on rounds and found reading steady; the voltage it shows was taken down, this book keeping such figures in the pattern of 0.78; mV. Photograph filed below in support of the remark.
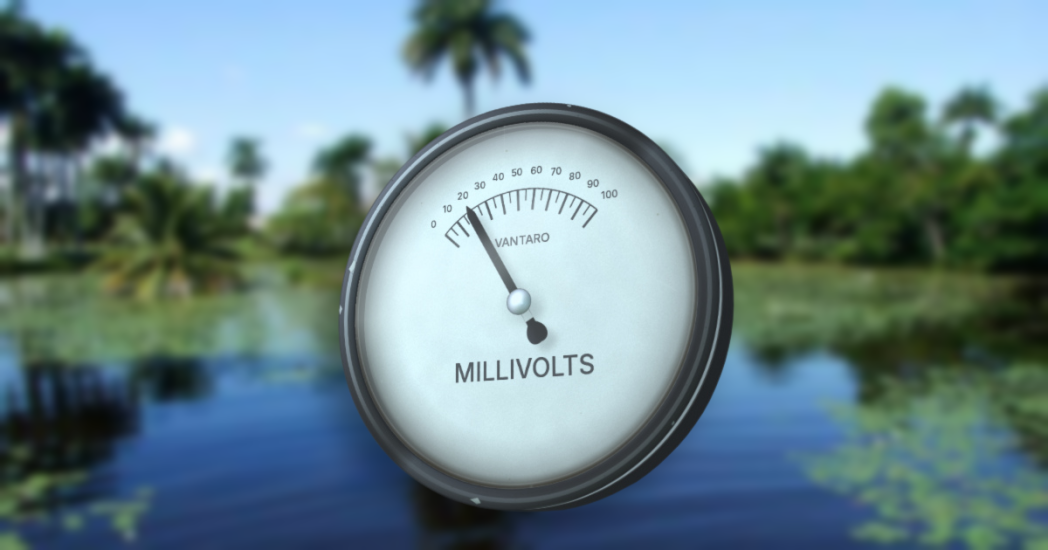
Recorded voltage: 20; mV
